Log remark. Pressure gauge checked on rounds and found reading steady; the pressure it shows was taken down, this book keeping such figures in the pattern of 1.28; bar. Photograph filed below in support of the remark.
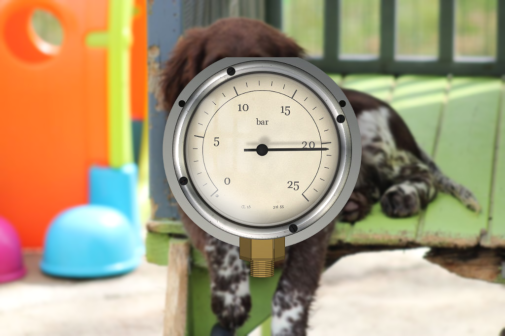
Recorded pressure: 20.5; bar
